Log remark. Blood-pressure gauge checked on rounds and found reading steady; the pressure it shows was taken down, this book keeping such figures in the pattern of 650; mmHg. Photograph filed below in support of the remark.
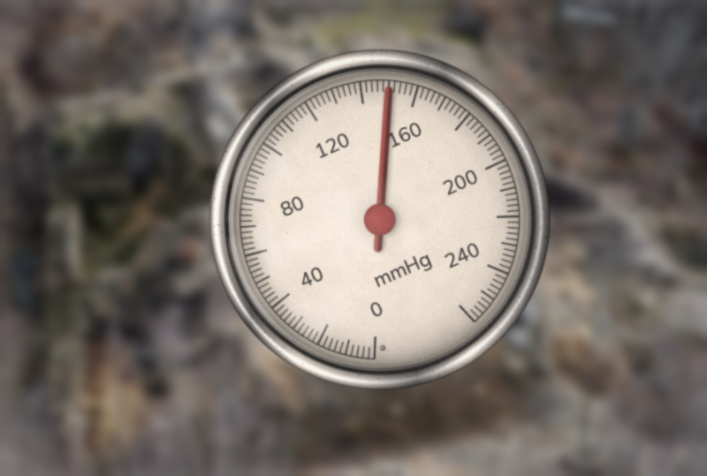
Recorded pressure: 150; mmHg
